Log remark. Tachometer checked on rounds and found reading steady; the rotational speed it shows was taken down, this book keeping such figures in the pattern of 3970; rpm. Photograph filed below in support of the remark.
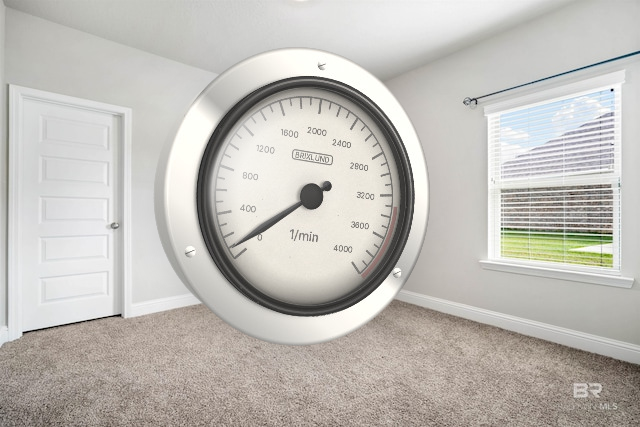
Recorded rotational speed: 100; rpm
